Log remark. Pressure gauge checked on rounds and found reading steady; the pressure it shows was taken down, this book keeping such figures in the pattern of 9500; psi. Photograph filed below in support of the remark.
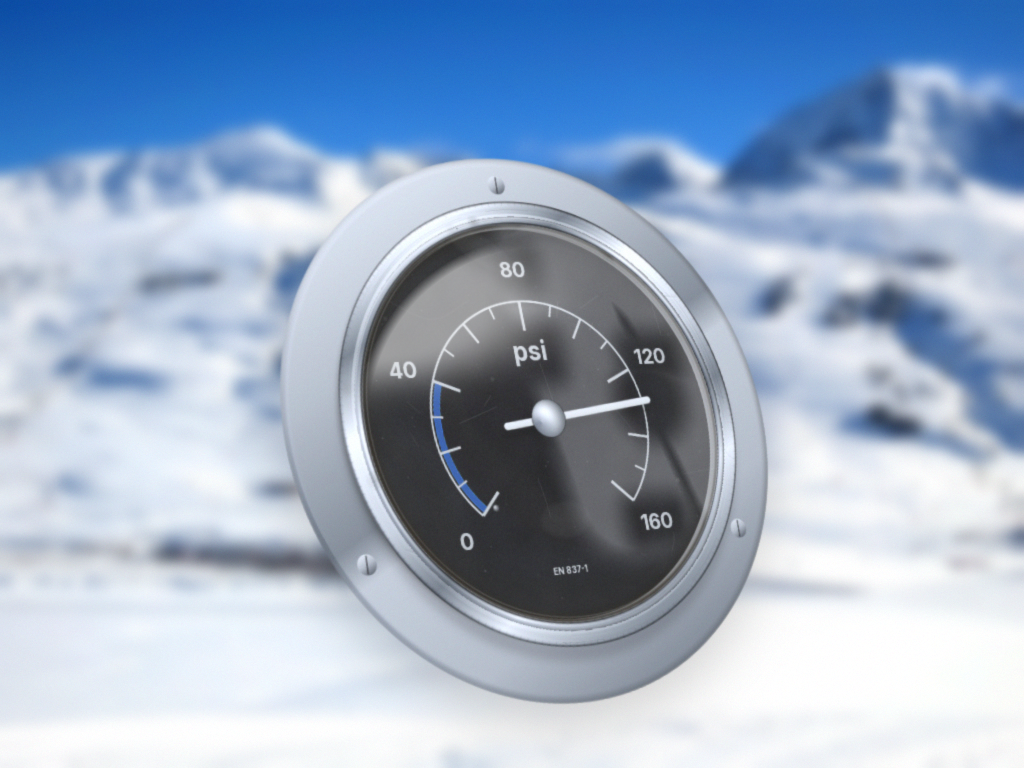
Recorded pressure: 130; psi
